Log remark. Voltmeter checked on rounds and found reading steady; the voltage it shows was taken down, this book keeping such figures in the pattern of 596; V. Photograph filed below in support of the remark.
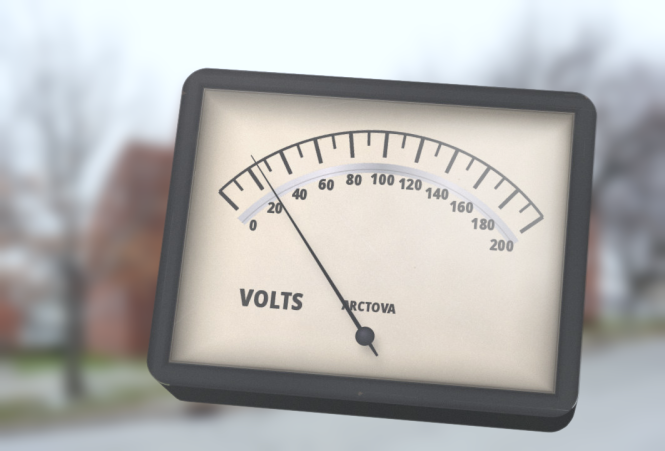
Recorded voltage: 25; V
